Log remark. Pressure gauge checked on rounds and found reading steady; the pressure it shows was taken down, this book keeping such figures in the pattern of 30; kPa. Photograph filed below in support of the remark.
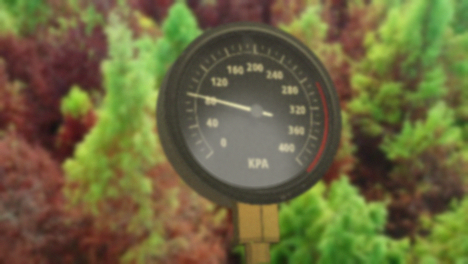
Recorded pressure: 80; kPa
